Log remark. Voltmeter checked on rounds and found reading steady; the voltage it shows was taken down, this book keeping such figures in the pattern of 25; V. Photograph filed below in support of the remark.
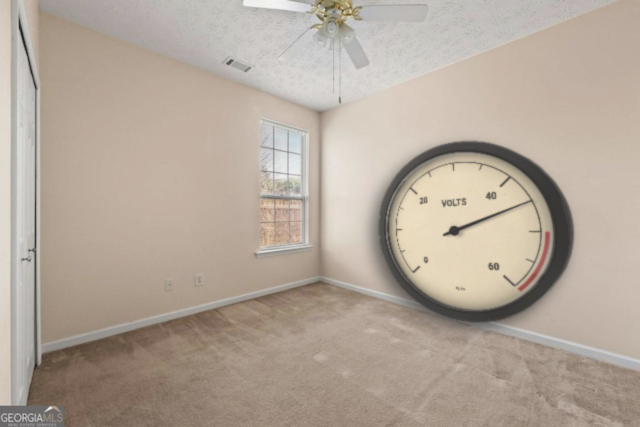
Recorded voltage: 45; V
